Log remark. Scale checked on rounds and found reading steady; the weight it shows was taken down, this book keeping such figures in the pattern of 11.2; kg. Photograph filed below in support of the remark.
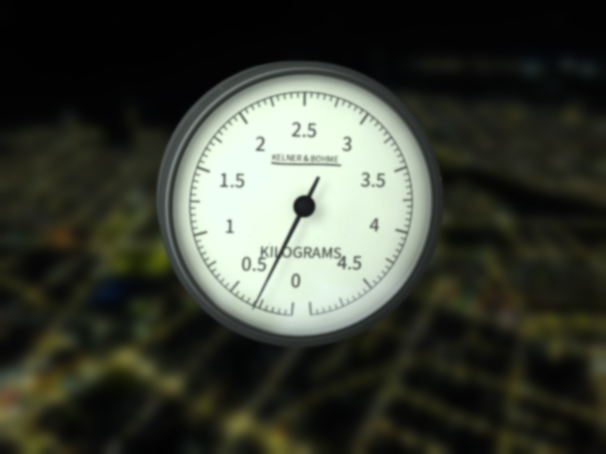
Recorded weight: 0.3; kg
